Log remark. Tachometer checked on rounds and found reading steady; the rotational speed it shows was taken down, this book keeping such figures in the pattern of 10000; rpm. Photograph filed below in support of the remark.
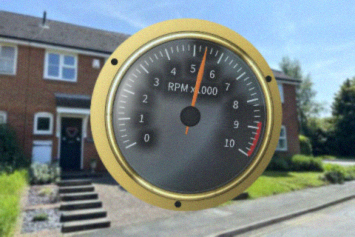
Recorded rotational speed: 5400; rpm
